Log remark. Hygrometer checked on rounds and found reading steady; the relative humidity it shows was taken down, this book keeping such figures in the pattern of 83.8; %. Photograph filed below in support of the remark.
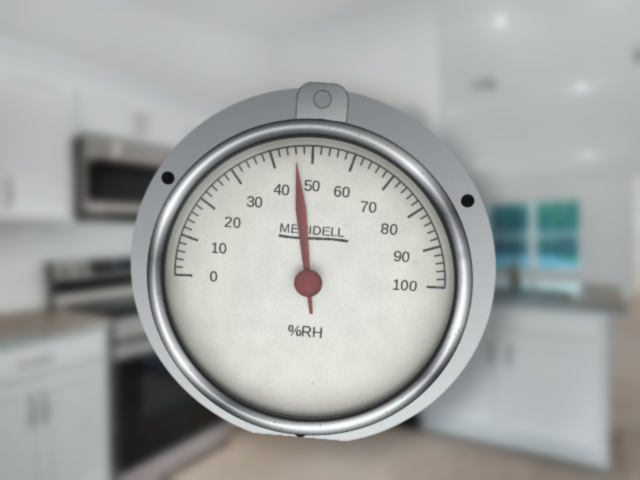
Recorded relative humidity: 46; %
